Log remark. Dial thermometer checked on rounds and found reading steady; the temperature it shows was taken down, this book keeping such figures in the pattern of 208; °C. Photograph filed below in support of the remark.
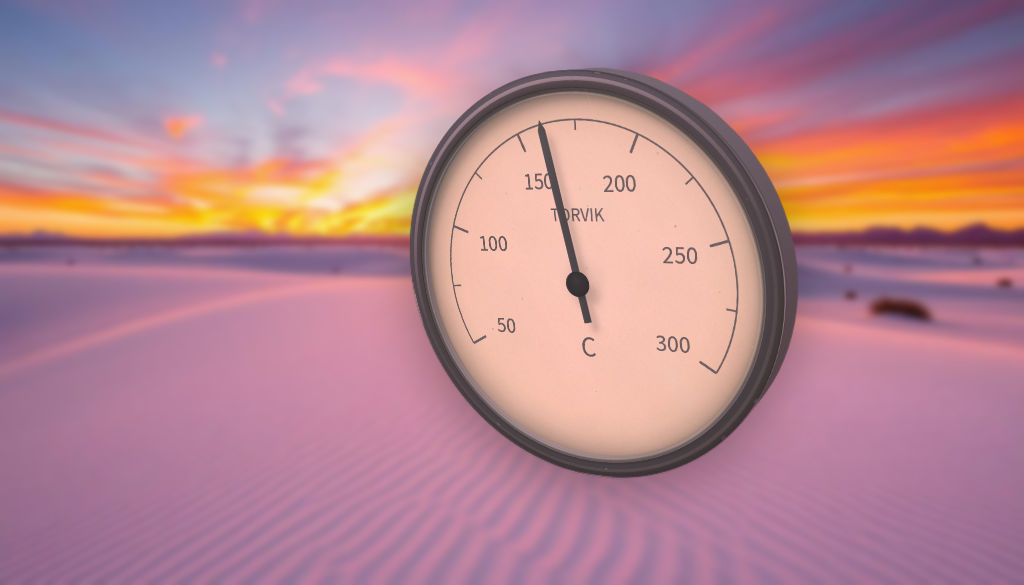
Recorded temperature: 162.5; °C
